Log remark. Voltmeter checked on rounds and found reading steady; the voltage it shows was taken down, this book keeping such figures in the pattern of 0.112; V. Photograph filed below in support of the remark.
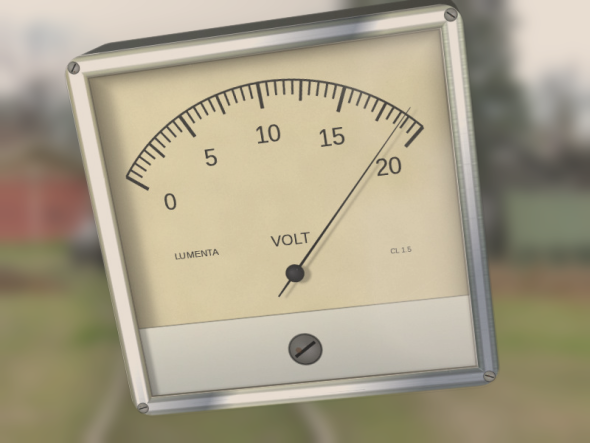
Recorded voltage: 18.75; V
